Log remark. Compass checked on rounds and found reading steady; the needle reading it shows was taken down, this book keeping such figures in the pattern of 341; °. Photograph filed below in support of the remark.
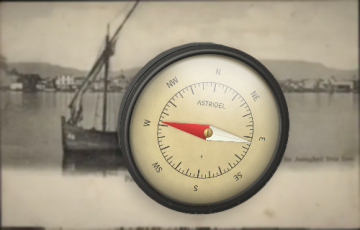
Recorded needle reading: 275; °
